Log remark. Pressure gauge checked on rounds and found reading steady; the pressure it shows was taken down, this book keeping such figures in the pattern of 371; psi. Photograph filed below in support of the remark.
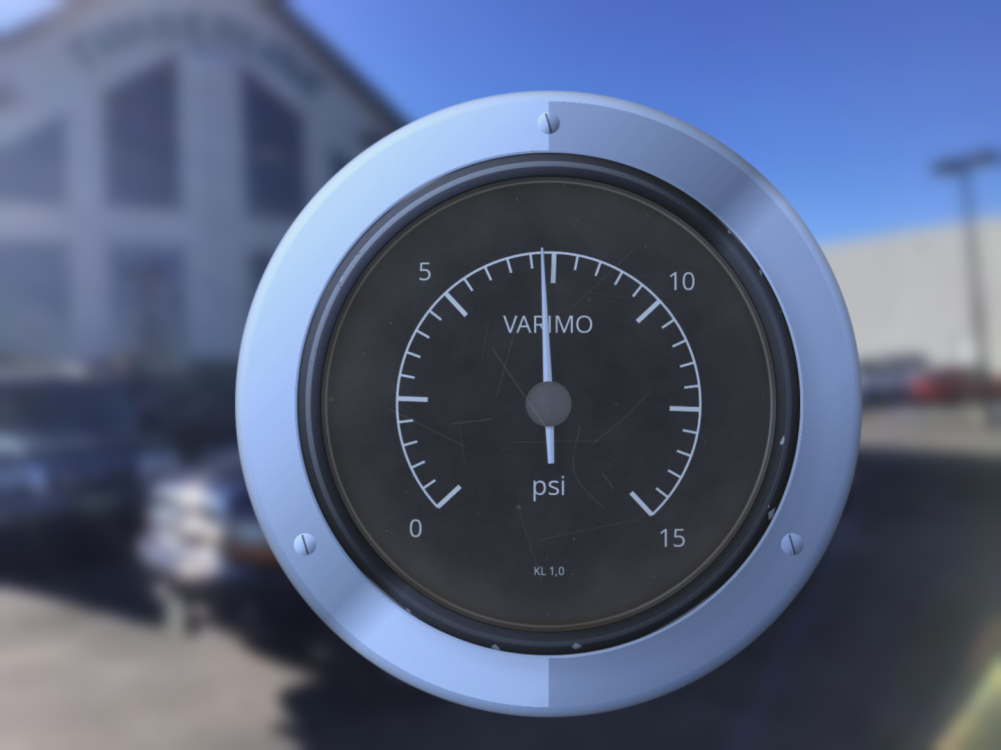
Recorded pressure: 7.25; psi
